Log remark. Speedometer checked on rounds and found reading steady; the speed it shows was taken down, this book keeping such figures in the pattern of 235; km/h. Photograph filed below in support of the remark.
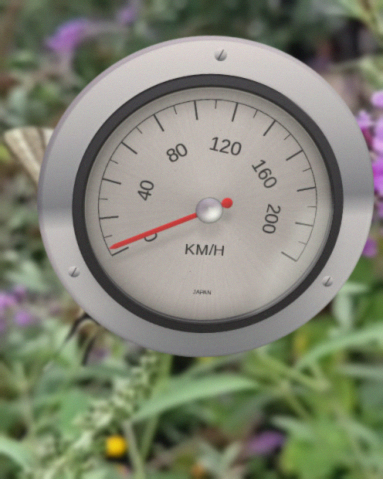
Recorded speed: 5; km/h
